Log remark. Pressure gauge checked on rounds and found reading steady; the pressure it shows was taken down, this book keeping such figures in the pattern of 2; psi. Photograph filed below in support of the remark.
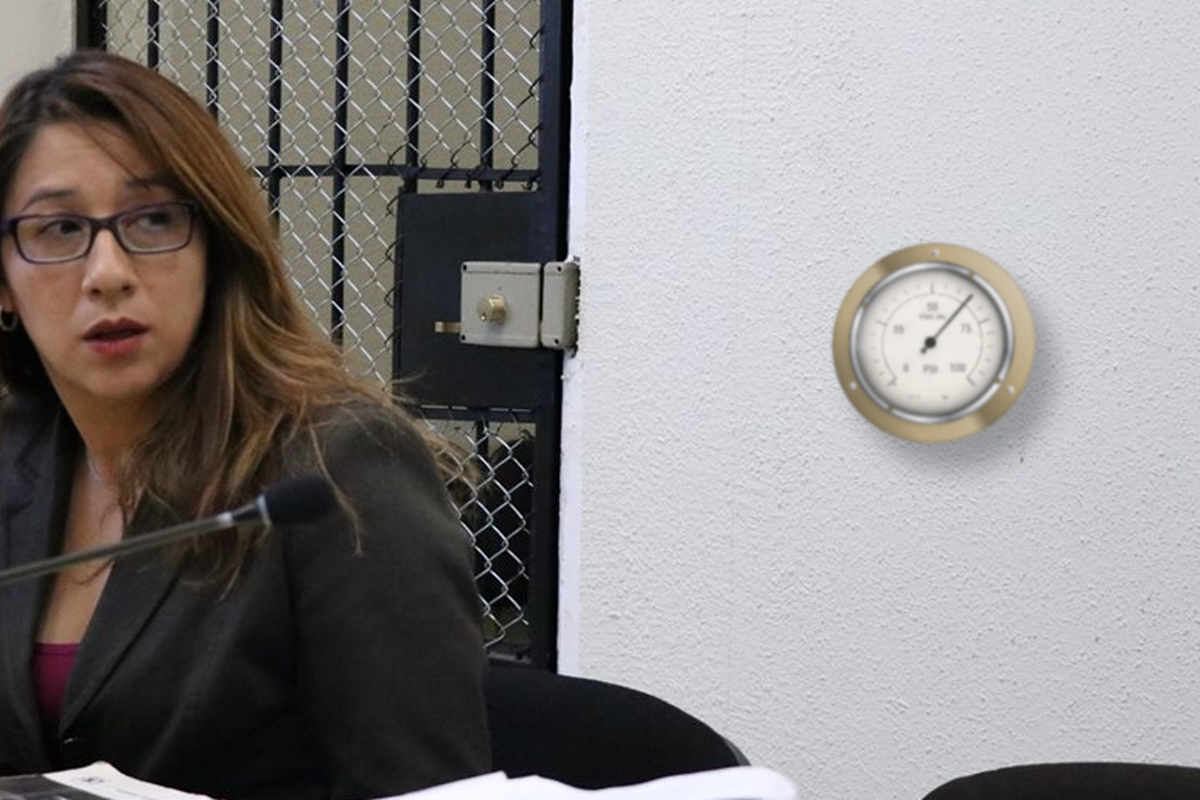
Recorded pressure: 65; psi
